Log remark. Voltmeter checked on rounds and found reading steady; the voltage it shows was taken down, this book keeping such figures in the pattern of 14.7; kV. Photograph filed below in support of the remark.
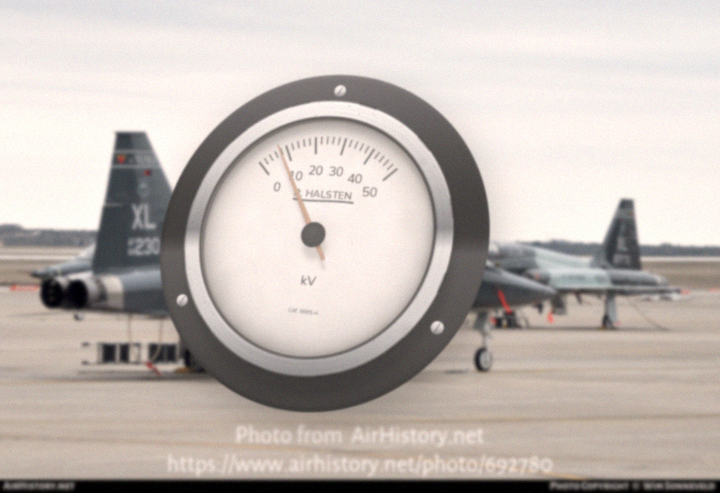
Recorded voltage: 8; kV
